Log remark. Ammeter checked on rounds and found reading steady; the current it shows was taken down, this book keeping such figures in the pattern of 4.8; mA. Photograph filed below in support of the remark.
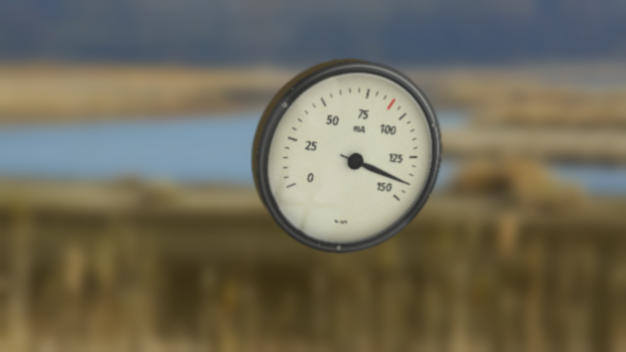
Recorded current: 140; mA
